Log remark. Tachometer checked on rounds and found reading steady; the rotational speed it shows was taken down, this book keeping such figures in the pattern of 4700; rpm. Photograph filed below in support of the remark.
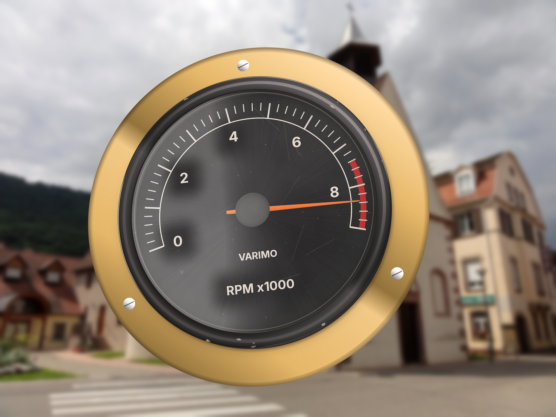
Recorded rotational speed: 8400; rpm
